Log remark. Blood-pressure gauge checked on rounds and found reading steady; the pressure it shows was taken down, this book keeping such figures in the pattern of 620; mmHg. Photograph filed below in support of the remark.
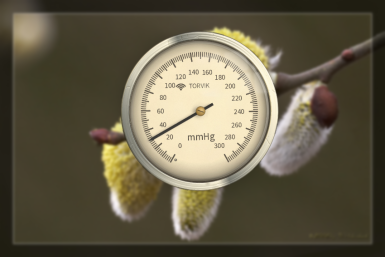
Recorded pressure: 30; mmHg
